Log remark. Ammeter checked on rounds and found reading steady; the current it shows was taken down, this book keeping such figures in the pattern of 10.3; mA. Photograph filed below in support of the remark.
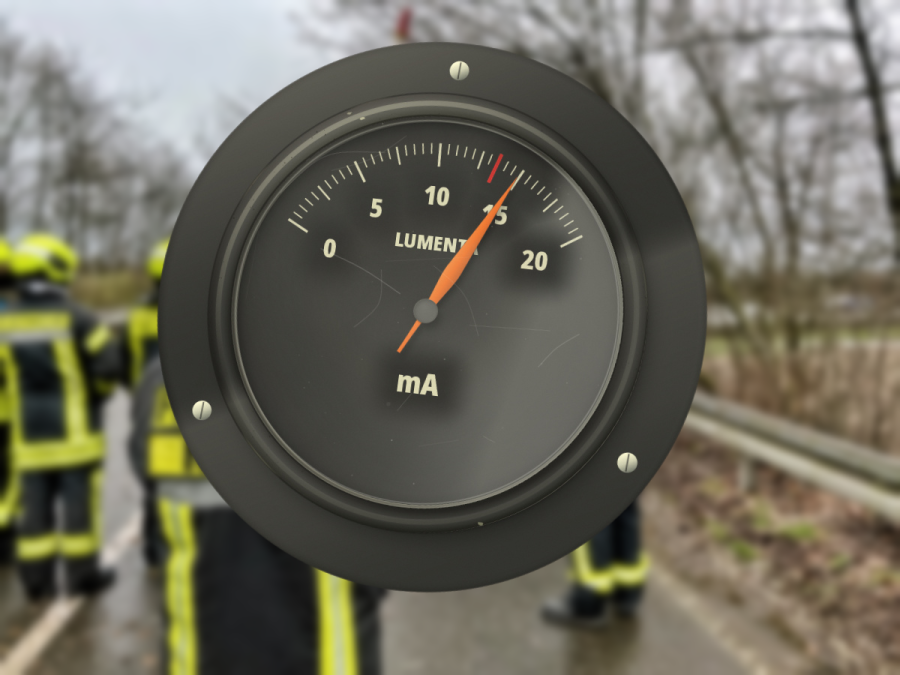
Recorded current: 15; mA
